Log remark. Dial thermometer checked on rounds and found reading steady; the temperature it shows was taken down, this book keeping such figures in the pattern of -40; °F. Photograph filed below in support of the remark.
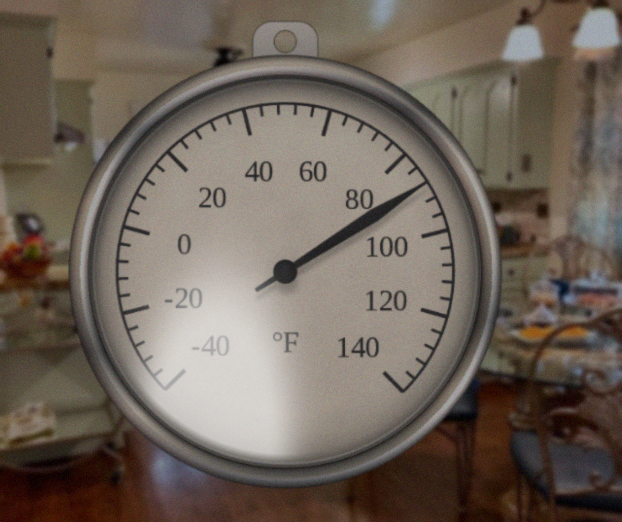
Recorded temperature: 88; °F
